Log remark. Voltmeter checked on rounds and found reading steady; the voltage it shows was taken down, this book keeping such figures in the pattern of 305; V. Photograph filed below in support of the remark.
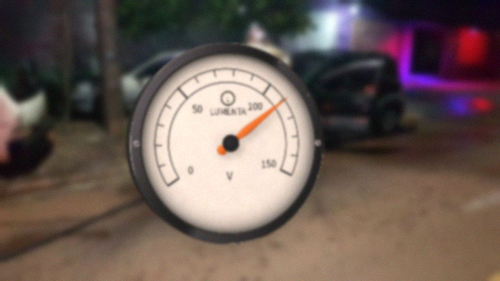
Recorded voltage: 110; V
